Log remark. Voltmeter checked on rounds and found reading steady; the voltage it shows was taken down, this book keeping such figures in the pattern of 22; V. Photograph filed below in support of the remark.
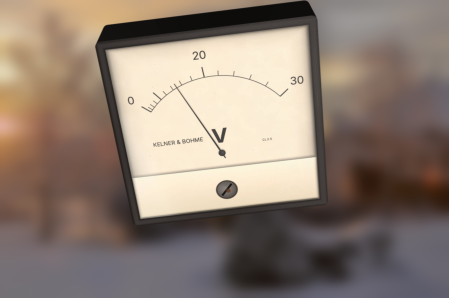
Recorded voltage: 15; V
